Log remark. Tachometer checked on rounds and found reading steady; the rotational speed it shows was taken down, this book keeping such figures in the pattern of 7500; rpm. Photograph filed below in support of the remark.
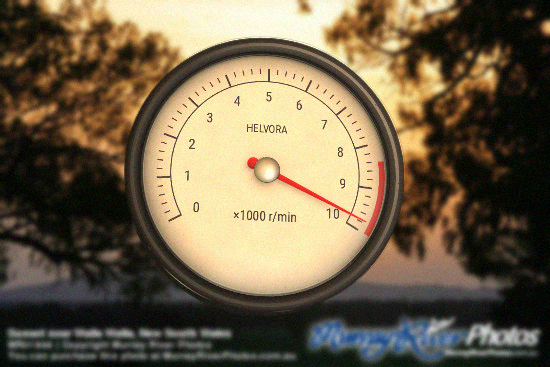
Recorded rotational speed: 9800; rpm
